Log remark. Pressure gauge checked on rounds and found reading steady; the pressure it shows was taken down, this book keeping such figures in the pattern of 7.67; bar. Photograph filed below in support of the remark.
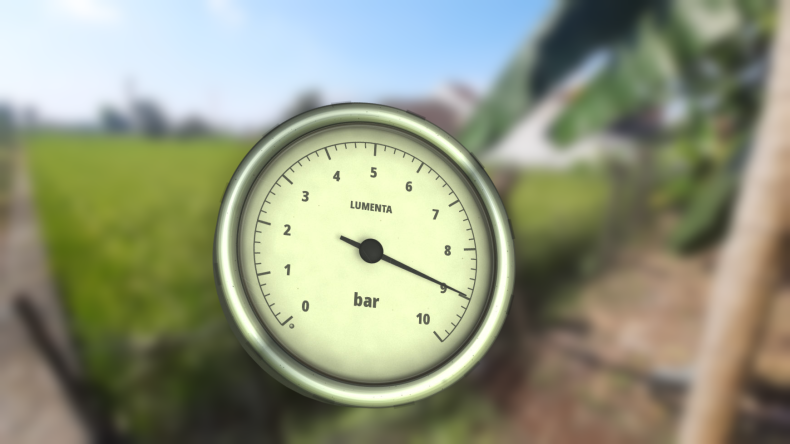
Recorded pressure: 9; bar
